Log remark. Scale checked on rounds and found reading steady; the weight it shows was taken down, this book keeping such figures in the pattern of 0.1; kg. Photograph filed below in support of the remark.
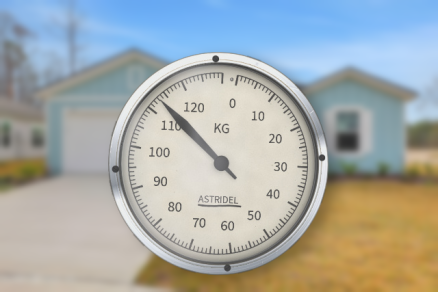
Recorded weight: 113; kg
